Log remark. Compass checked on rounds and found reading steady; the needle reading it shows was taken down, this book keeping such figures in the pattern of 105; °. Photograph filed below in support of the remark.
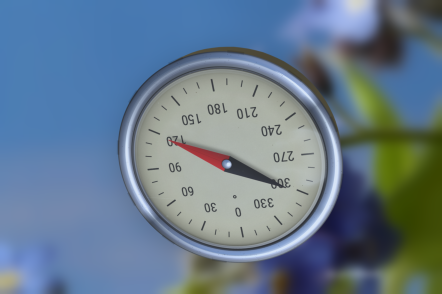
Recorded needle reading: 120; °
